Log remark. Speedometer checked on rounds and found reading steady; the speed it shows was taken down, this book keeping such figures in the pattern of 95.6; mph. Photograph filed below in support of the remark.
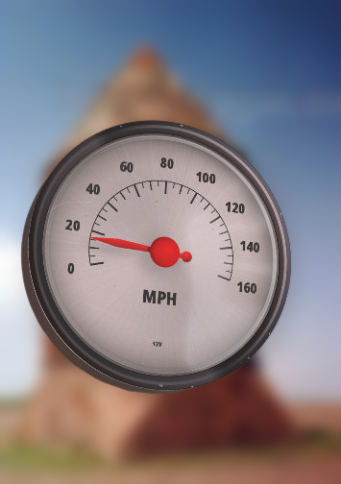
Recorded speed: 15; mph
